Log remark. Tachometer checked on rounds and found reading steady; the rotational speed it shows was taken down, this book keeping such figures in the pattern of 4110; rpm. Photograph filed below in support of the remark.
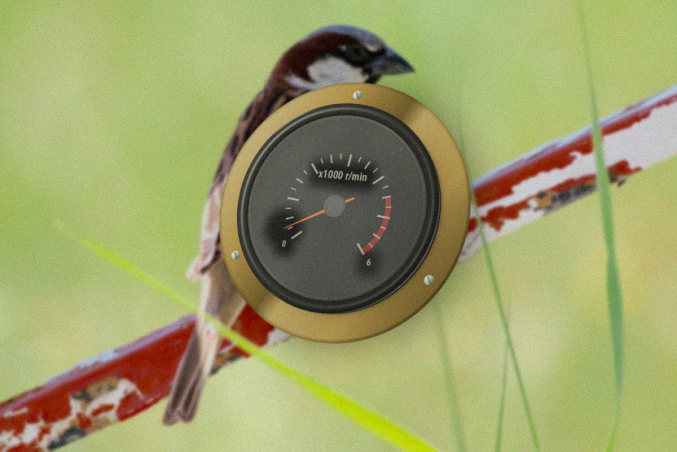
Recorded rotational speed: 250; rpm
